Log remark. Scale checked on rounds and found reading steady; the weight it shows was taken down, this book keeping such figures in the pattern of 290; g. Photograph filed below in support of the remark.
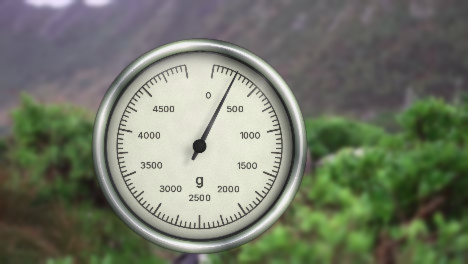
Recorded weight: 250; g
